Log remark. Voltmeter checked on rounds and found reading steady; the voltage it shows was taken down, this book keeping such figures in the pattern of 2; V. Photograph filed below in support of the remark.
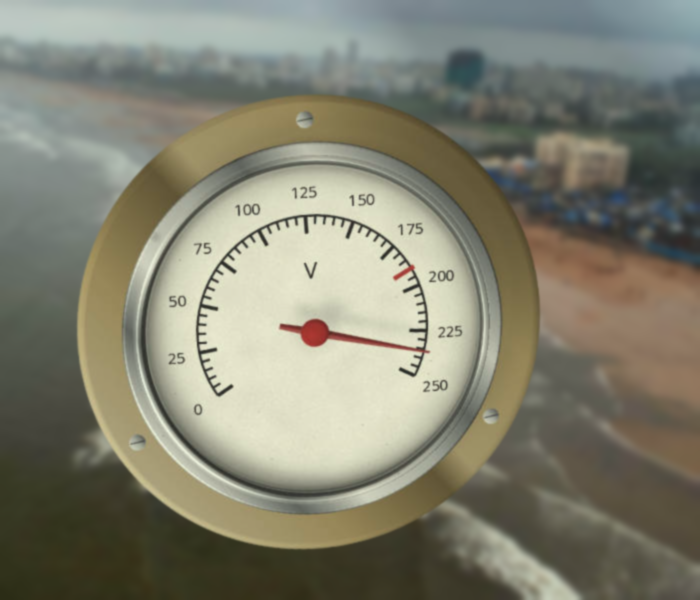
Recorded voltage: 235; V
